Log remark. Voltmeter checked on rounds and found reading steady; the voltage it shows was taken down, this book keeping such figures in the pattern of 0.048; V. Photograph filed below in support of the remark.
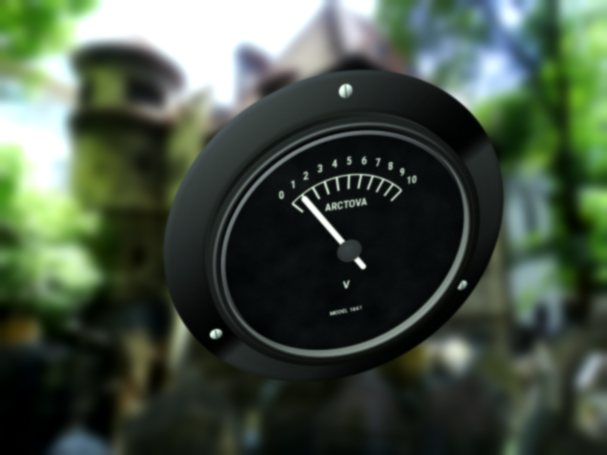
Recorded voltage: 1; V
